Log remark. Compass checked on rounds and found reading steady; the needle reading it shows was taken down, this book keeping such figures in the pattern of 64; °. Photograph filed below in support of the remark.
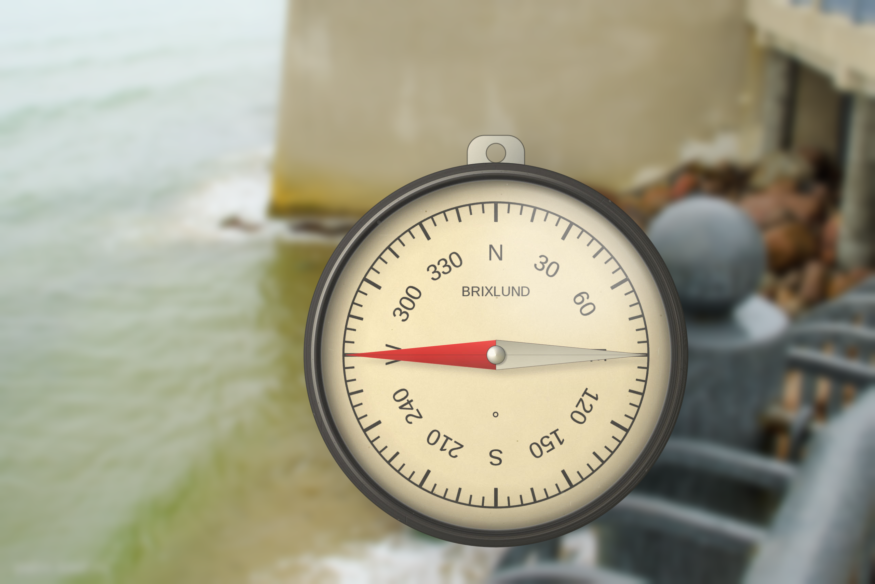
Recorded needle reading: 270; °
